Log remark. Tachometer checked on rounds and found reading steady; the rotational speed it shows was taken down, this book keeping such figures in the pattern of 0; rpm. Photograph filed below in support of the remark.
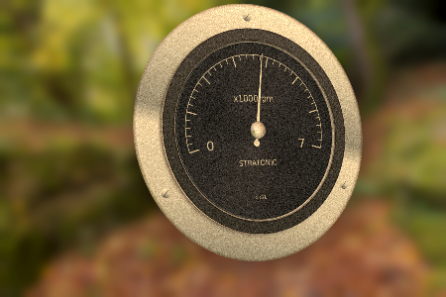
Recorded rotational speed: 3800; rpm
